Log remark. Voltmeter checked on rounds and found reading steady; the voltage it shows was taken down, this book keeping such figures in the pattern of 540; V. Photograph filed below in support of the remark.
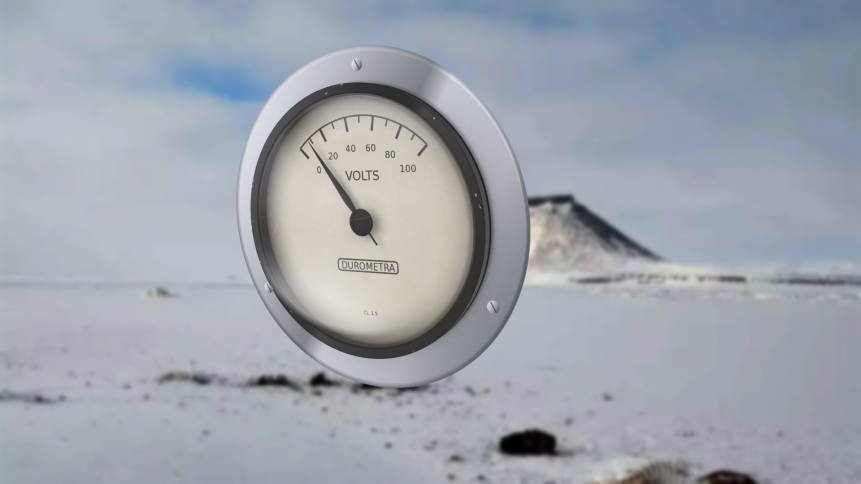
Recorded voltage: 10; V
